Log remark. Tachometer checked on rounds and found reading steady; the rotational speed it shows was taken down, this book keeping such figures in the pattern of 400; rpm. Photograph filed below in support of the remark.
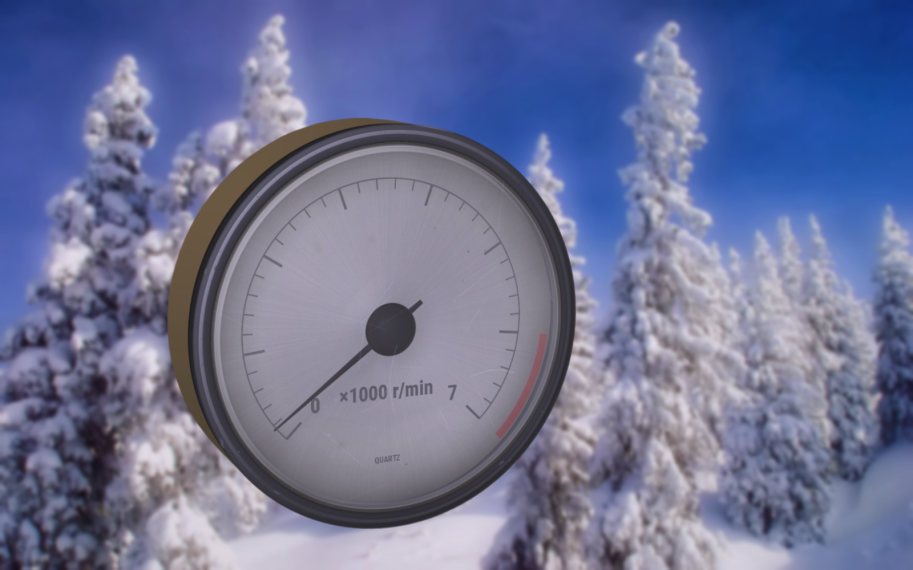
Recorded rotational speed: 200; rpm
